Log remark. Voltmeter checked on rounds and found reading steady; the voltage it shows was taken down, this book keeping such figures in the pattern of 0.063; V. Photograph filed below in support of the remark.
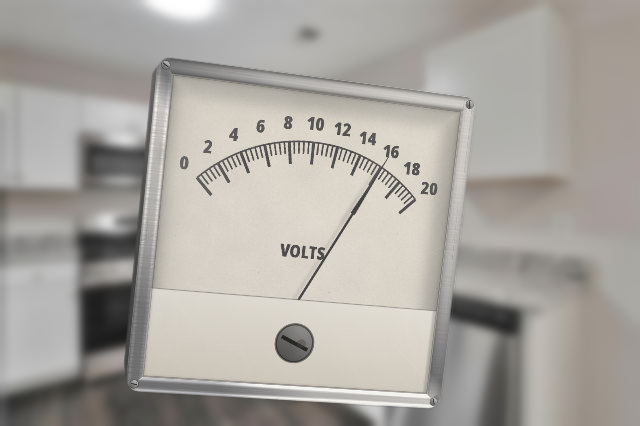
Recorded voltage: 16; V
